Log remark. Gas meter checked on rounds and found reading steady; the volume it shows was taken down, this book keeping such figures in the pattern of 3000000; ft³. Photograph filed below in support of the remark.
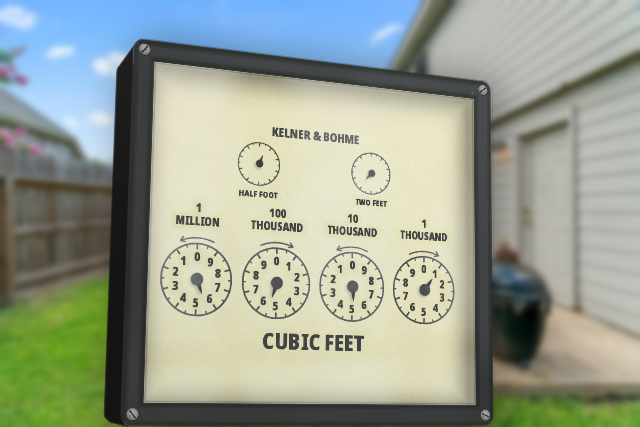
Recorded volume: 555100; ft³
